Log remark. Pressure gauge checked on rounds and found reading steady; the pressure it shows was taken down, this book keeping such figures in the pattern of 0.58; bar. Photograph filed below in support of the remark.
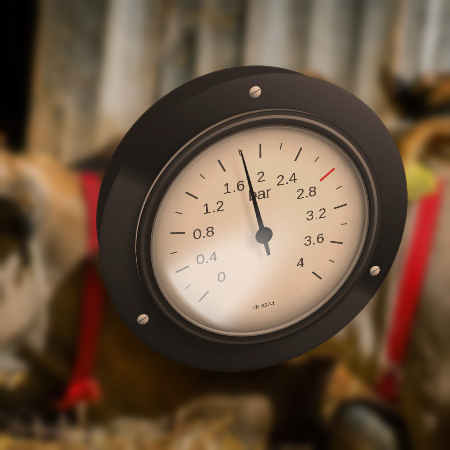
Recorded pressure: 1.8; bar
